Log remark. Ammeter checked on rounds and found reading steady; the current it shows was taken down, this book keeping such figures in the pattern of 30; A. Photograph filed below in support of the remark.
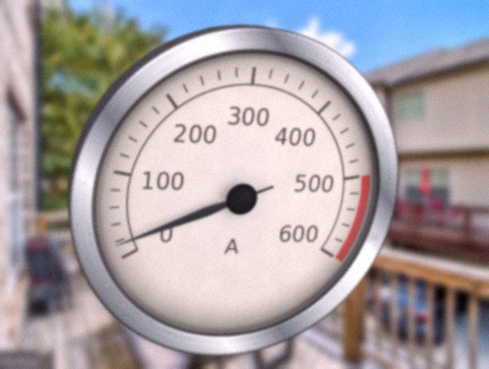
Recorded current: 20; A
